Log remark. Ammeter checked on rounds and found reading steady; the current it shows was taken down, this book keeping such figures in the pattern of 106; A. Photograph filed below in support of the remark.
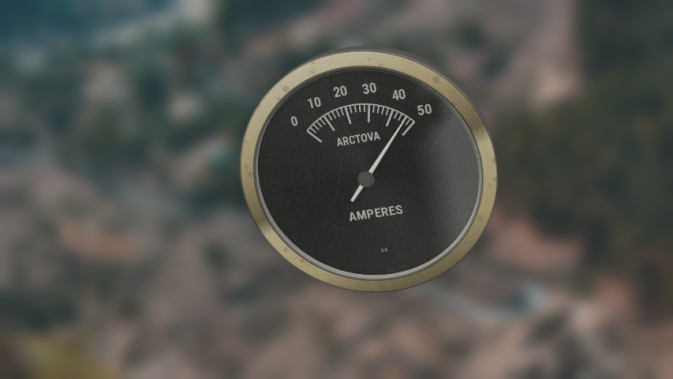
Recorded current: 46; A
